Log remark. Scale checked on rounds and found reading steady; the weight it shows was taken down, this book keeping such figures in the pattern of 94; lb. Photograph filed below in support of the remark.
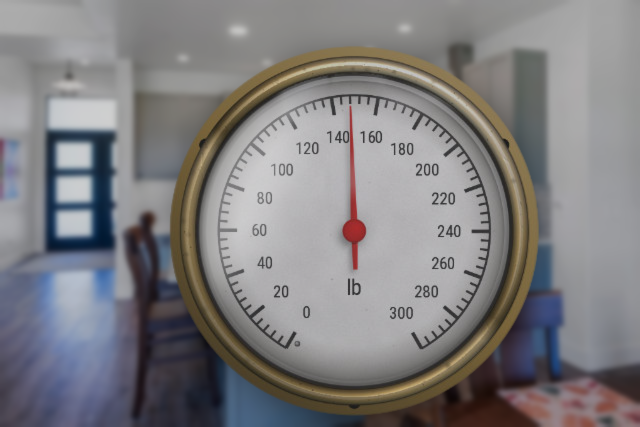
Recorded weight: 148; lb
